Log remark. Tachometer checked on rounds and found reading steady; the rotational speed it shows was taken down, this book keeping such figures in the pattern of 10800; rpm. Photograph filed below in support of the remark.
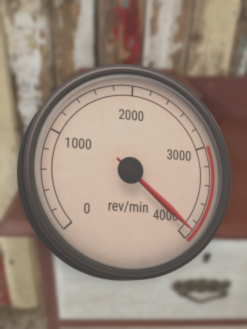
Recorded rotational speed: 3900; rpm
